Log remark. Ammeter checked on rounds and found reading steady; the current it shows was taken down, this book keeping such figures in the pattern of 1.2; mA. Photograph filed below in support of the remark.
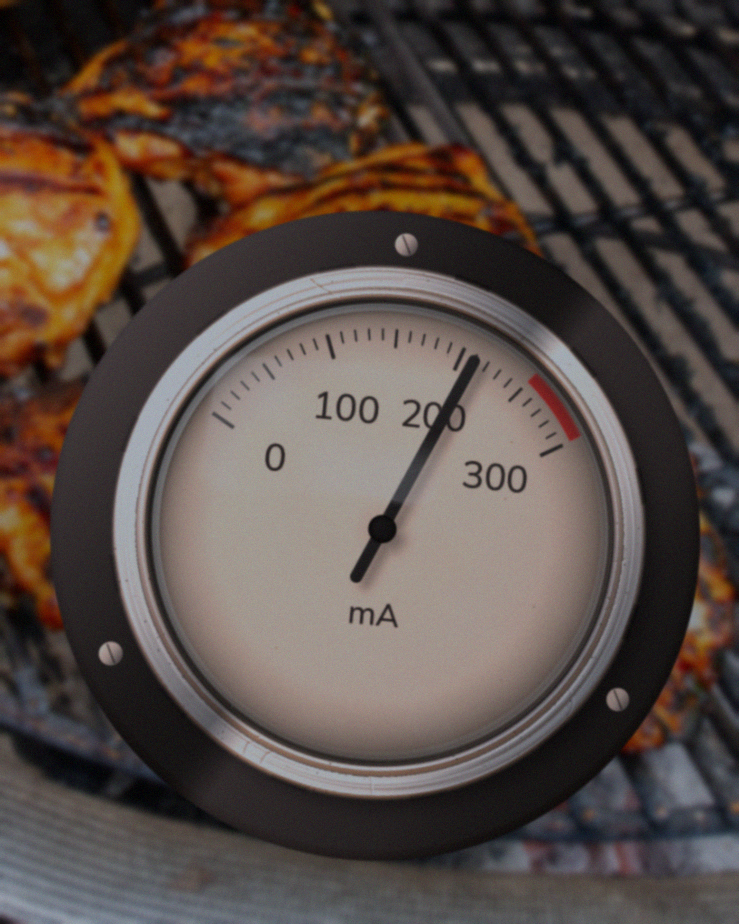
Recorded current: 210; mA
